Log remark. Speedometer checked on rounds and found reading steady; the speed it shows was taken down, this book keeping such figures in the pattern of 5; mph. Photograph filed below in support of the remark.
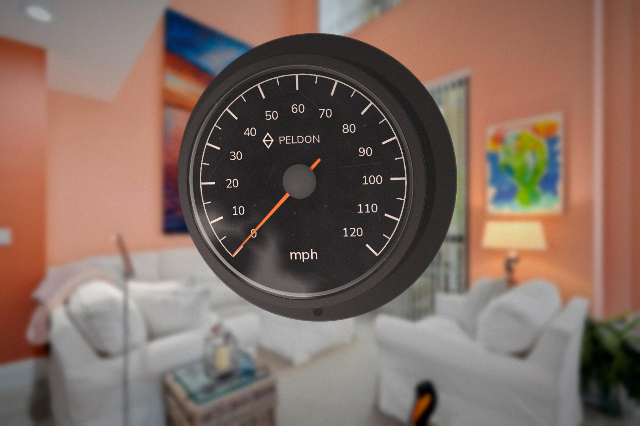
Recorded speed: 0; mph
